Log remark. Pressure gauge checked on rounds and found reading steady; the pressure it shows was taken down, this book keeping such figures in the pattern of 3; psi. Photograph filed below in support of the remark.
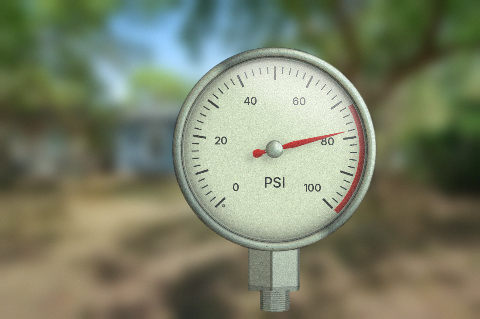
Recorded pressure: 78; psi
